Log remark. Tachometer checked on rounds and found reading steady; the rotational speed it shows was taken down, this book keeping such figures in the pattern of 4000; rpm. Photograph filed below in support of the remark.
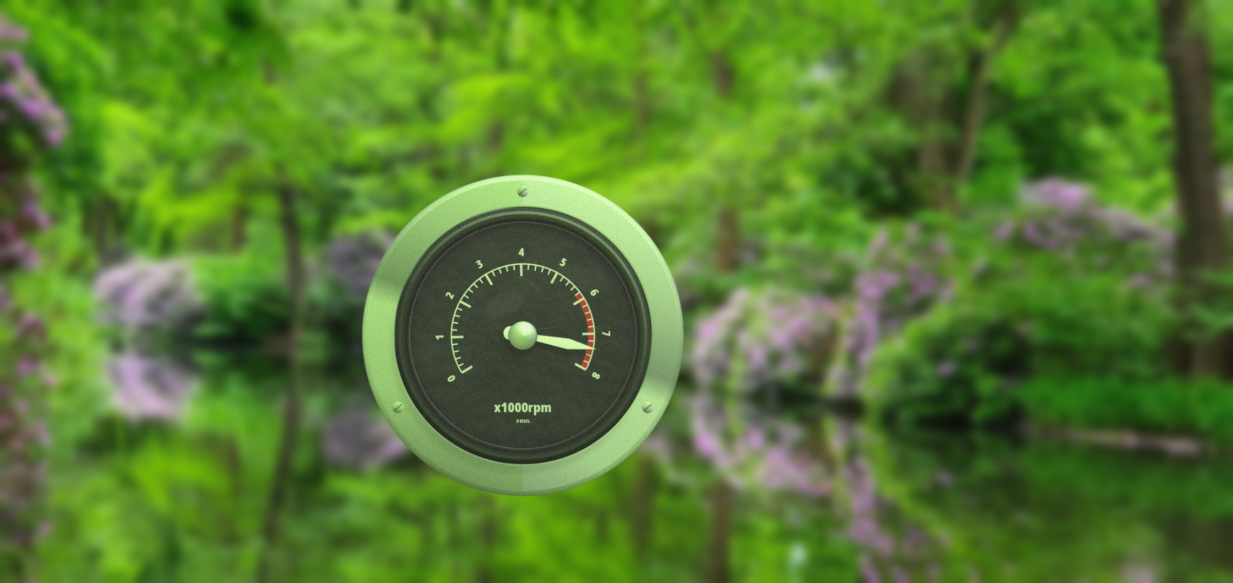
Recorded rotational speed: 7400; rpm
